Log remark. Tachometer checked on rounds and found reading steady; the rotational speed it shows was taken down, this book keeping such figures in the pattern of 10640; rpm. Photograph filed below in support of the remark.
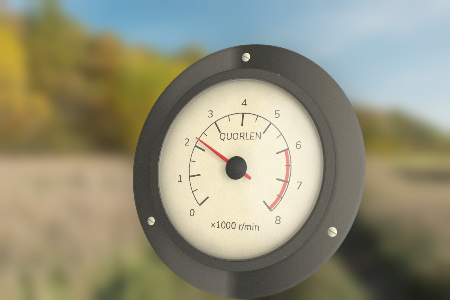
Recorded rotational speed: 2250; rpm
